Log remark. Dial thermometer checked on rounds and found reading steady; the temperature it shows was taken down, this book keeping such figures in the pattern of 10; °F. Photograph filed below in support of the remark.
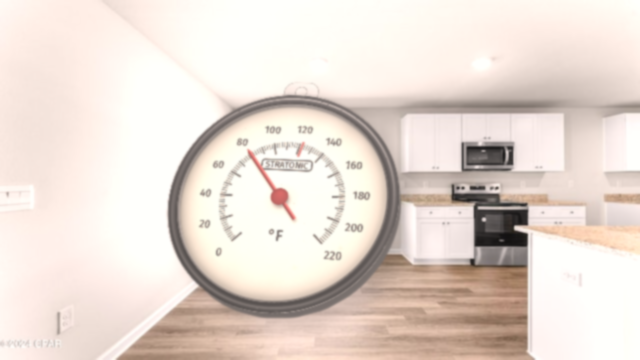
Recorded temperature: 80; °F
